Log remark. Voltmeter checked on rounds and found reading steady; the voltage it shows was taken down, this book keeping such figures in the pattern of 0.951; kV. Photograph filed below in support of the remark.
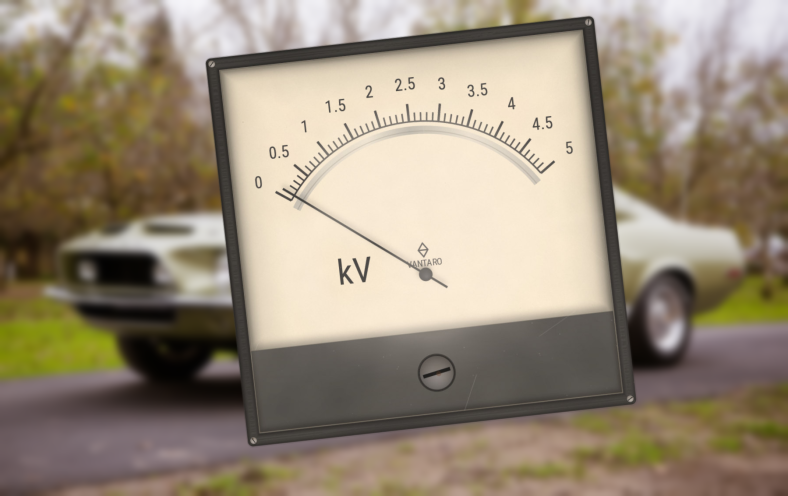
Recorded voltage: 0.1; kV
